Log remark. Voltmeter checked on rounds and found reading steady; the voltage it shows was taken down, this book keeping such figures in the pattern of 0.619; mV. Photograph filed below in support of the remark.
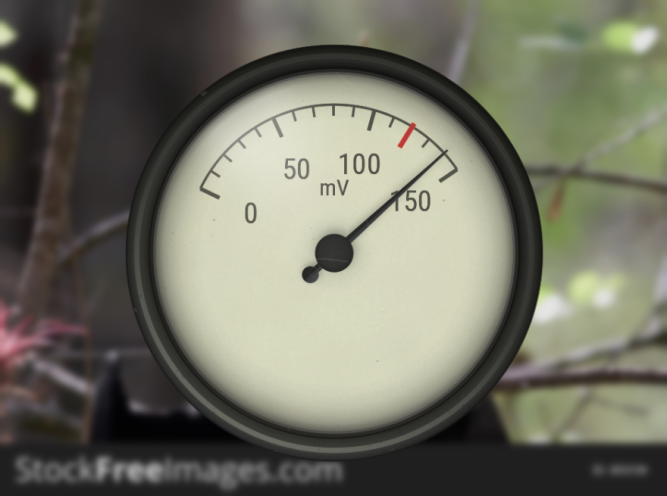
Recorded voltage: 140; mV
